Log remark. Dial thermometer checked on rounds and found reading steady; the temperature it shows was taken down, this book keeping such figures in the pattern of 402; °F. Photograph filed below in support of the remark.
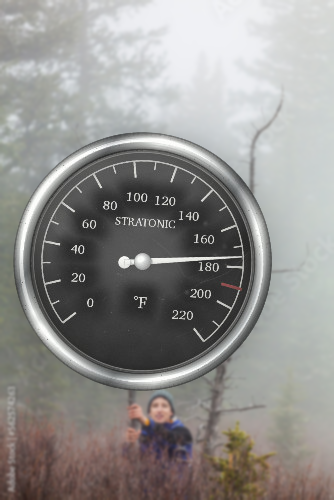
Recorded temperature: 175; °F
